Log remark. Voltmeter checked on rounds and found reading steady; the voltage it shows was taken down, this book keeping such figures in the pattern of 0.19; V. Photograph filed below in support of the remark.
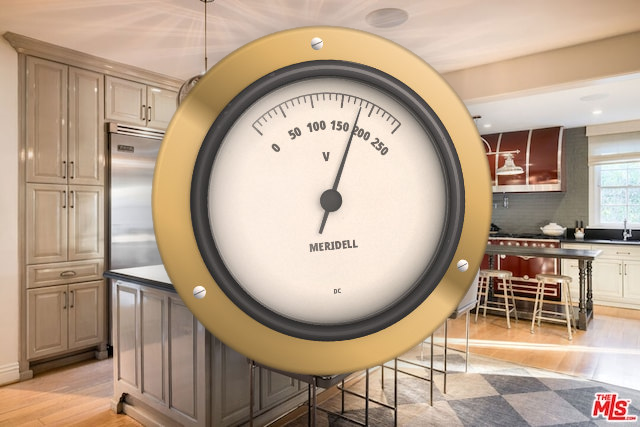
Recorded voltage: 180; V
